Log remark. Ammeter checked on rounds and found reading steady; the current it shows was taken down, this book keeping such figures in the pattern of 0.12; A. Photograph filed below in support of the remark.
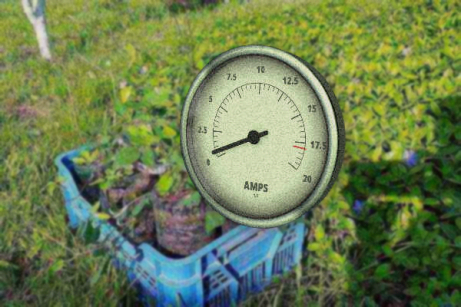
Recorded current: 0.5; A
